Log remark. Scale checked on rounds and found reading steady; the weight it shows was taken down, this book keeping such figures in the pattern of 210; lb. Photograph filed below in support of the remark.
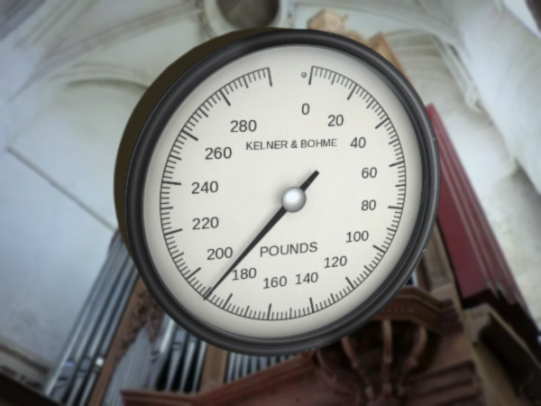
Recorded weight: 190; lb
